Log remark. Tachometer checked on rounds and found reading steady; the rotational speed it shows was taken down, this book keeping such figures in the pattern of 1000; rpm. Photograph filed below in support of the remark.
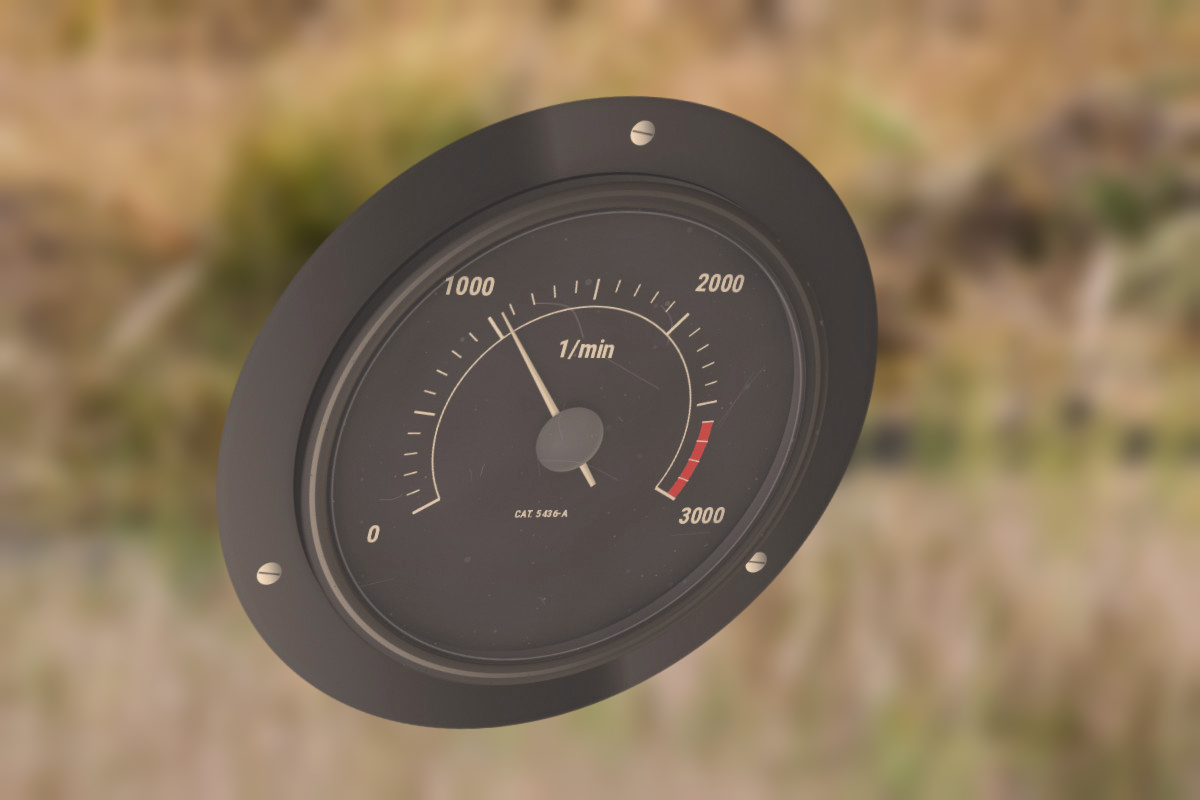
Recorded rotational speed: 1050; rpm
